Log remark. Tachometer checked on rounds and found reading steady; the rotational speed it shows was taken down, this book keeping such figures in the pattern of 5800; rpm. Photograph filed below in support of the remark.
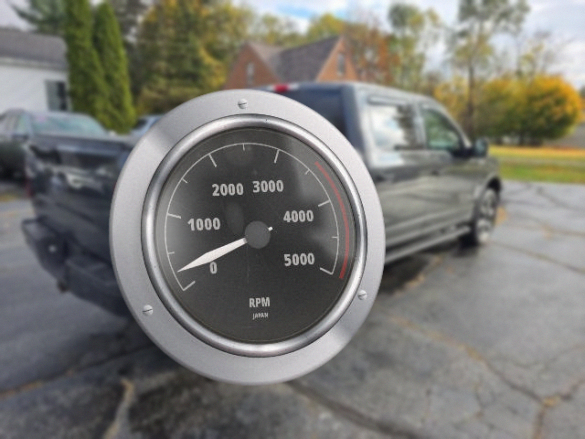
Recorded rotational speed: 250; rpm
